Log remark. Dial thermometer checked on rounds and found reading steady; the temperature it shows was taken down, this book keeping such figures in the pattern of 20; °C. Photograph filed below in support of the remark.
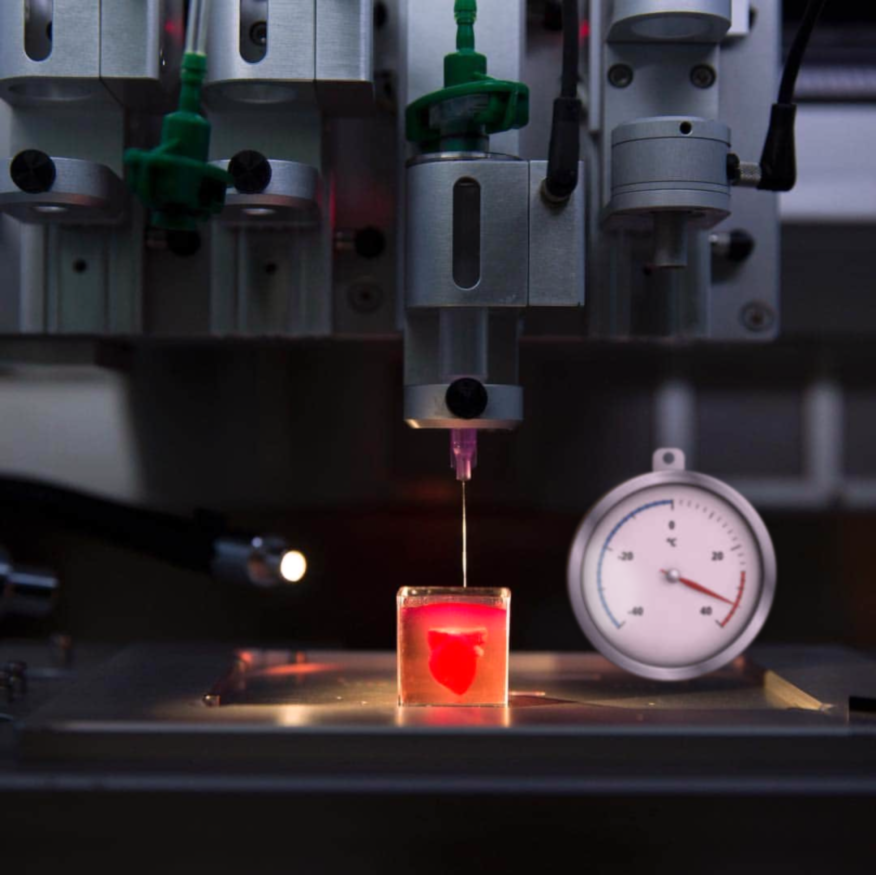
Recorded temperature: 34; °C
